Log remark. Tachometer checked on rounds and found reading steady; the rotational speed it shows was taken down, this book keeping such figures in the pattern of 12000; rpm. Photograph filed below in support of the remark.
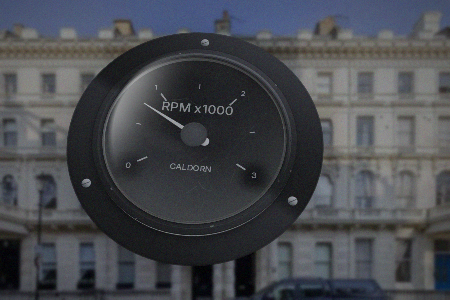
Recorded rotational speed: 750; rpm
